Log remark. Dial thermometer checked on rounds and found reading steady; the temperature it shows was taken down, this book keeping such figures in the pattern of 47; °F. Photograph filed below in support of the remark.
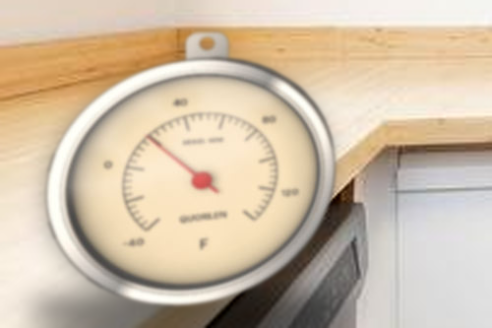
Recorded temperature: 20; °F
